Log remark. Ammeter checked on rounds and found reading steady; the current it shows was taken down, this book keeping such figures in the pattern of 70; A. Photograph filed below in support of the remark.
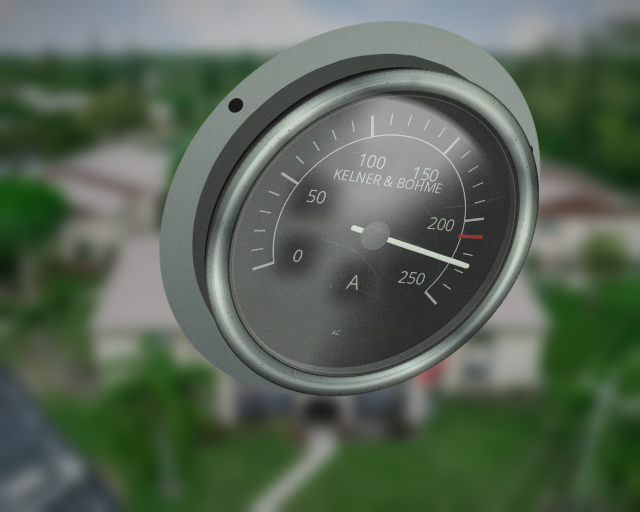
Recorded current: 225; A
